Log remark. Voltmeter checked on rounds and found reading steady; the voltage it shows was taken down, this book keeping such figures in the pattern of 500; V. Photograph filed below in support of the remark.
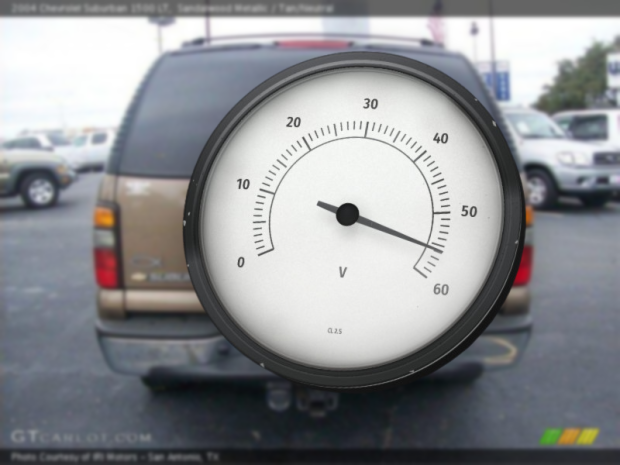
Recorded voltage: 56; V
